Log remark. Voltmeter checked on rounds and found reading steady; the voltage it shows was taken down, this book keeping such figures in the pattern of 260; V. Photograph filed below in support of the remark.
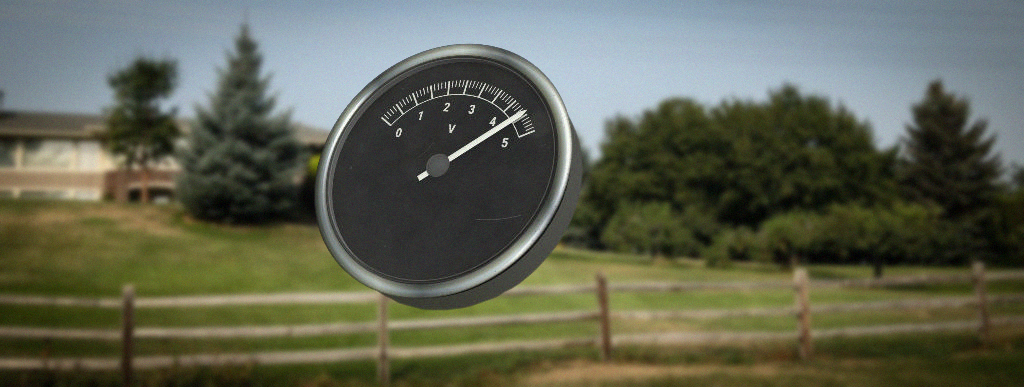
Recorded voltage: 4.5; V
